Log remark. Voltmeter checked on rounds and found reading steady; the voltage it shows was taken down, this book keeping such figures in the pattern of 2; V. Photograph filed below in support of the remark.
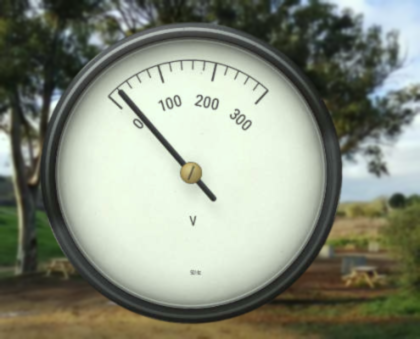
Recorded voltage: 20; V
